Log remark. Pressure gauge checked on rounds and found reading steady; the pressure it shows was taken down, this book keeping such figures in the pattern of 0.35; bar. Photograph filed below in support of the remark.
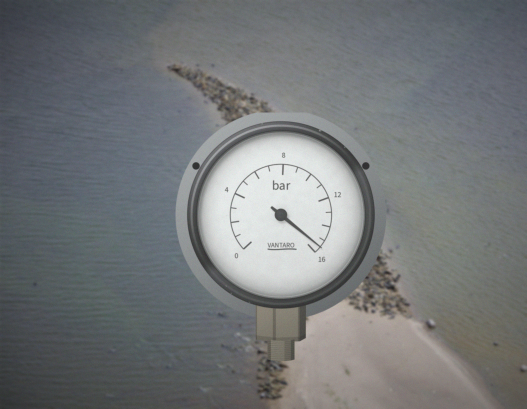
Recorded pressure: 15.5; bar
